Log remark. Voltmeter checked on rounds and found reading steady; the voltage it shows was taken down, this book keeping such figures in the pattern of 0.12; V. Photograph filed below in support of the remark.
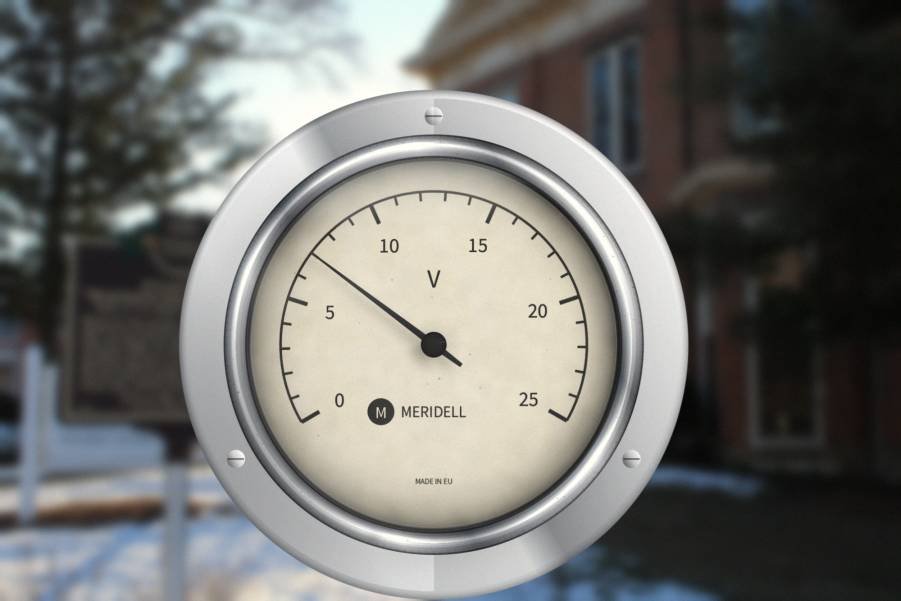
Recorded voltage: 7; V
